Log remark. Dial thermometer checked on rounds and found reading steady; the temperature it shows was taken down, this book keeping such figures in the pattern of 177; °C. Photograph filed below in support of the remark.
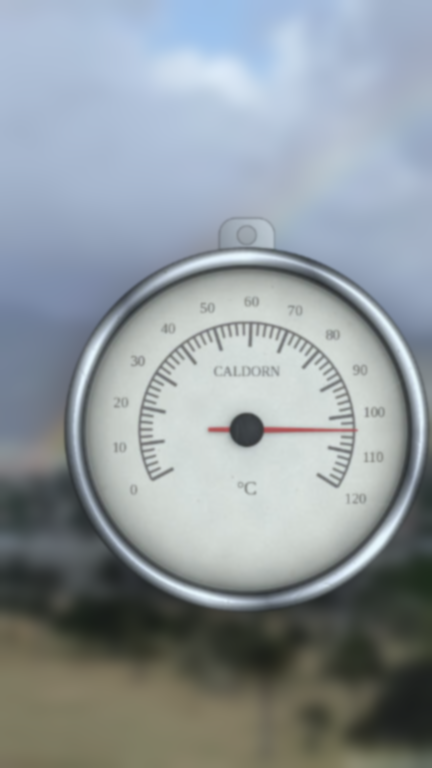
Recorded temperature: 104; °C
